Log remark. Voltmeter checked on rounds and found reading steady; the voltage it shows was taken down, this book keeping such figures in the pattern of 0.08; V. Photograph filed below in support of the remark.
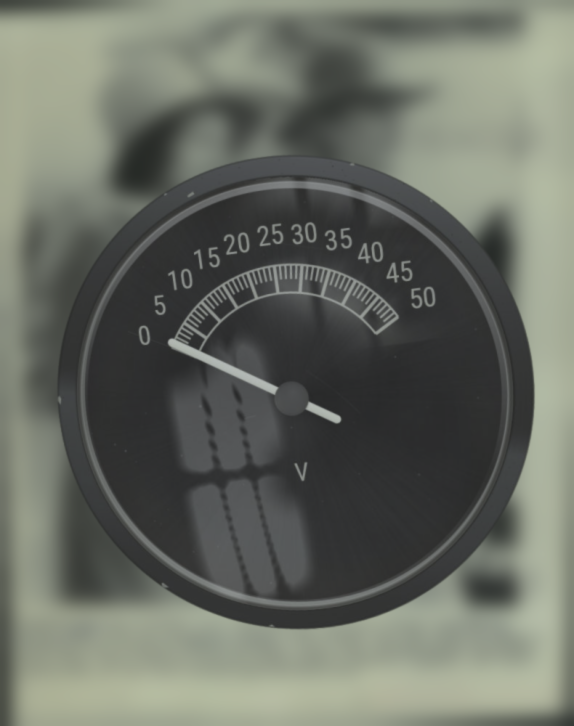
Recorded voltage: 1; V
